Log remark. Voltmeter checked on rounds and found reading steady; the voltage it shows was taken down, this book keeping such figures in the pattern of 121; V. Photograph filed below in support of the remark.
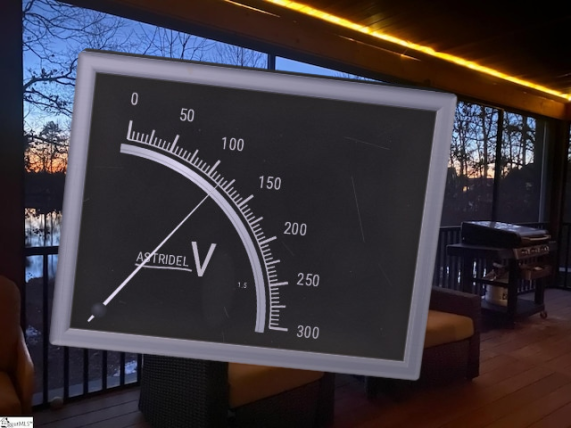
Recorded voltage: 115; V
